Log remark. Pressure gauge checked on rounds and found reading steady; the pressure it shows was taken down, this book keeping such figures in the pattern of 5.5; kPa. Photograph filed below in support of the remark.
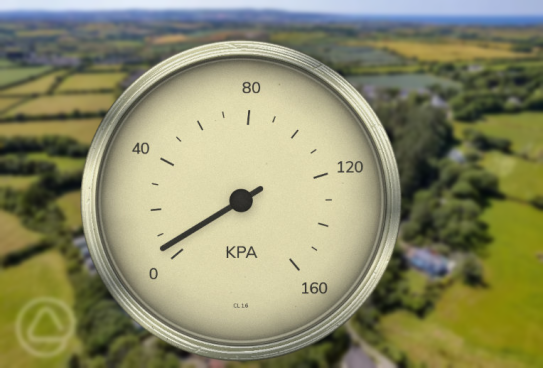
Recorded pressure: 5; kPa
